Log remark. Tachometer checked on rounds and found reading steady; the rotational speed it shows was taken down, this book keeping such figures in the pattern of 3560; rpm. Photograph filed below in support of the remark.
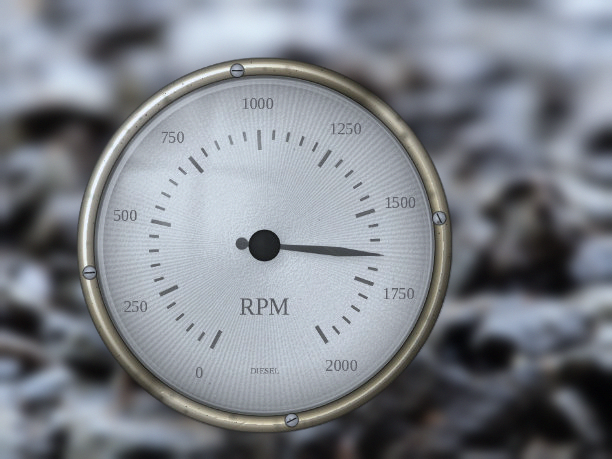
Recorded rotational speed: 1650; rpm
